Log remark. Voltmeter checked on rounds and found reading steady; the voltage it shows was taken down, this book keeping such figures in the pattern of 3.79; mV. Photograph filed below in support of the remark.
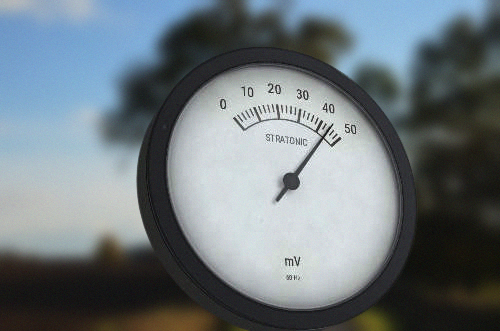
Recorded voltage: 44; mV
